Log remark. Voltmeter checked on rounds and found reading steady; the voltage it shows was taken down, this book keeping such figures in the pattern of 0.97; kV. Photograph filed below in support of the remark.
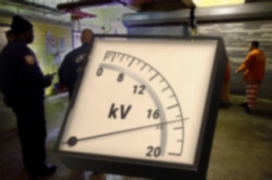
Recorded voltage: 17.5; kV
